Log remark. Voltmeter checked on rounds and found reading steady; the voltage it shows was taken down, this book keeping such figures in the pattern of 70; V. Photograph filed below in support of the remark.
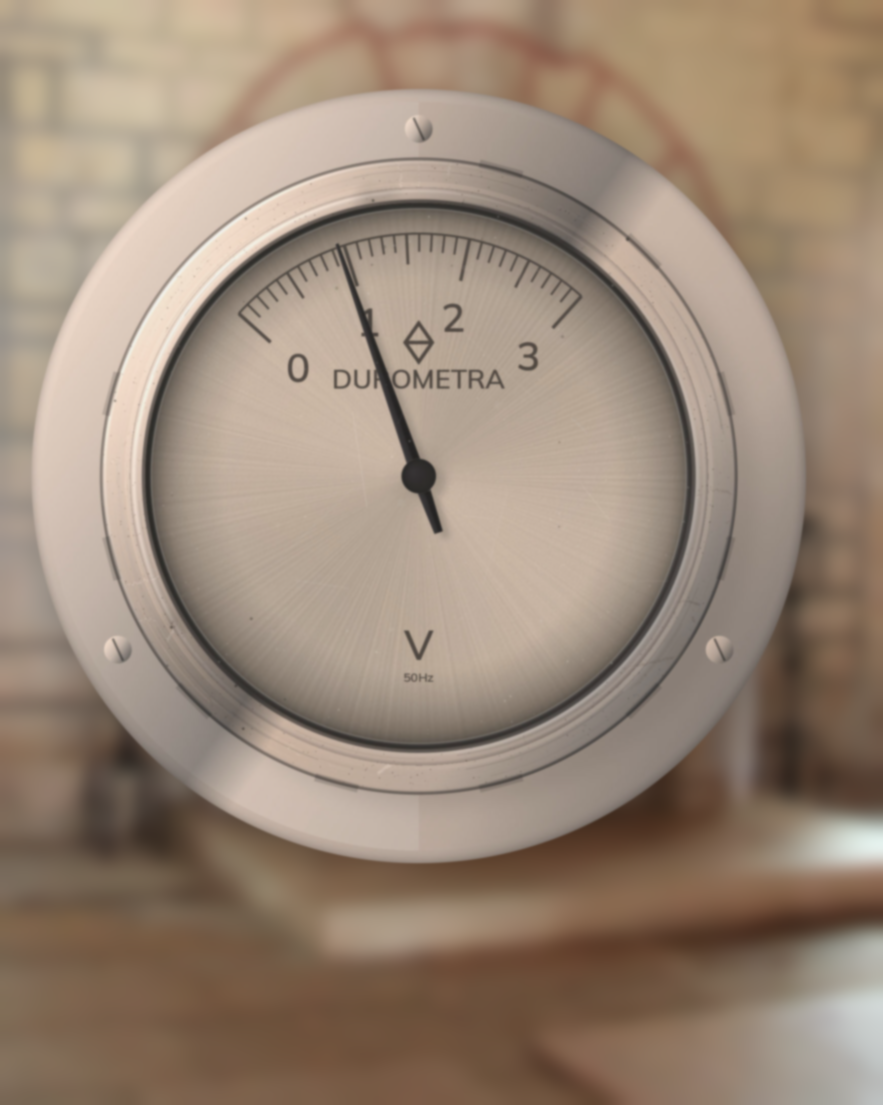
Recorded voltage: 0.95; V
